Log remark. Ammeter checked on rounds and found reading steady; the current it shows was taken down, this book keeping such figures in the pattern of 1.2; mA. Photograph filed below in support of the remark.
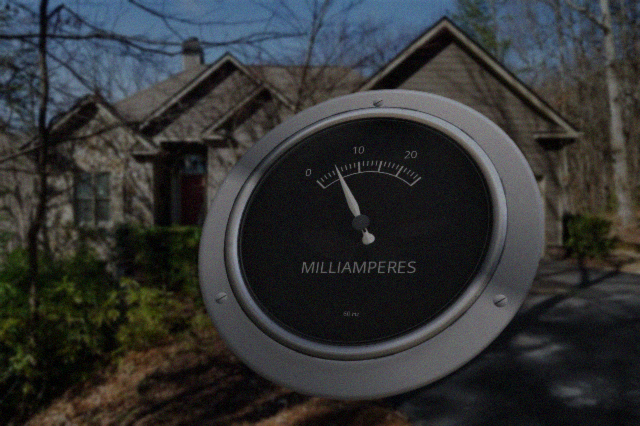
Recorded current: 5; mA
